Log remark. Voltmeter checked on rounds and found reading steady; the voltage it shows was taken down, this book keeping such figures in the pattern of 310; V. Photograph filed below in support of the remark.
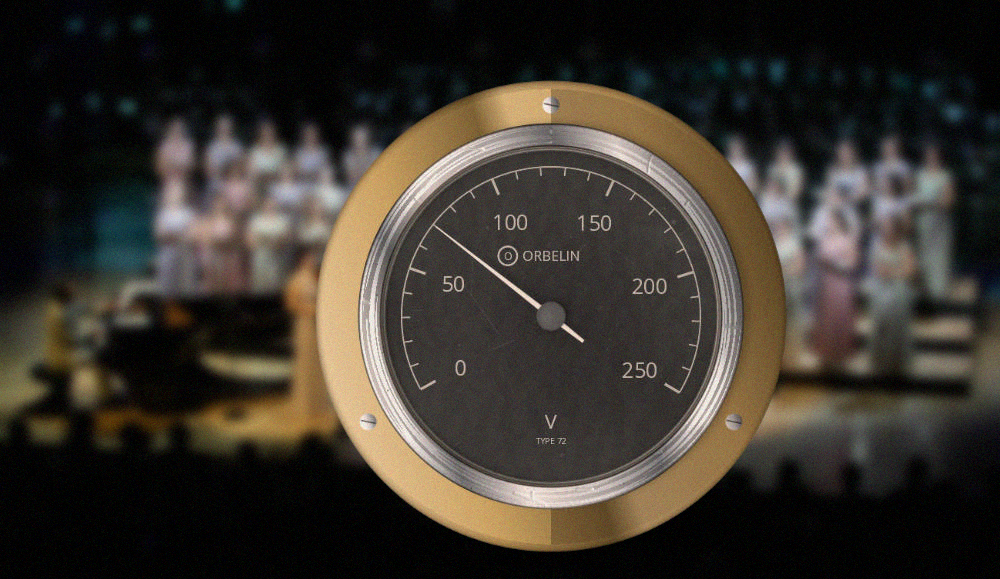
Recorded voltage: 70; V
